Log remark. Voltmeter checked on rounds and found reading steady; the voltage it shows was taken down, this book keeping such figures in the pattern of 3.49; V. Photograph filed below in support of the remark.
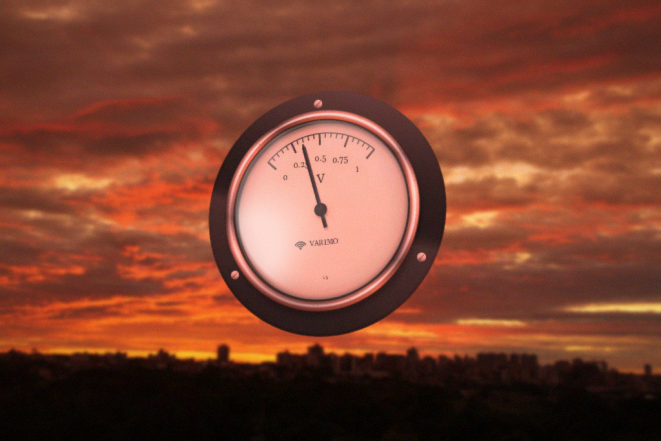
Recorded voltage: 0.35; V
